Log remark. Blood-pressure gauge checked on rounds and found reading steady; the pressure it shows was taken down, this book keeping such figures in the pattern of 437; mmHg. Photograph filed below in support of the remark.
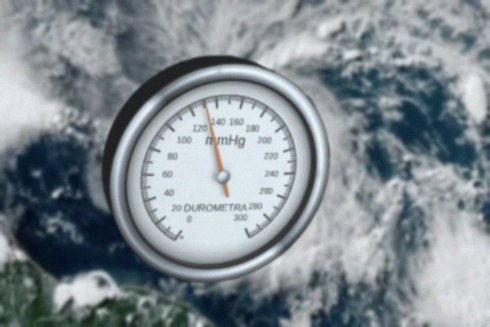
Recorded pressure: 130; mmHg
